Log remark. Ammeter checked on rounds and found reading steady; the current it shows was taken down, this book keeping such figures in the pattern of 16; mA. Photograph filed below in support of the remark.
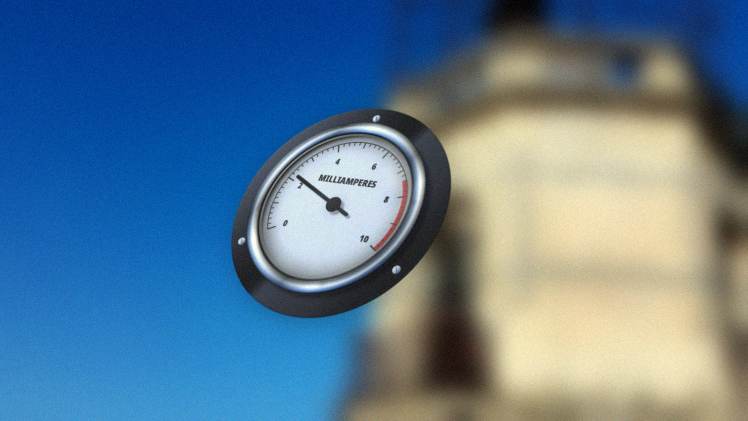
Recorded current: 2.2; mA
